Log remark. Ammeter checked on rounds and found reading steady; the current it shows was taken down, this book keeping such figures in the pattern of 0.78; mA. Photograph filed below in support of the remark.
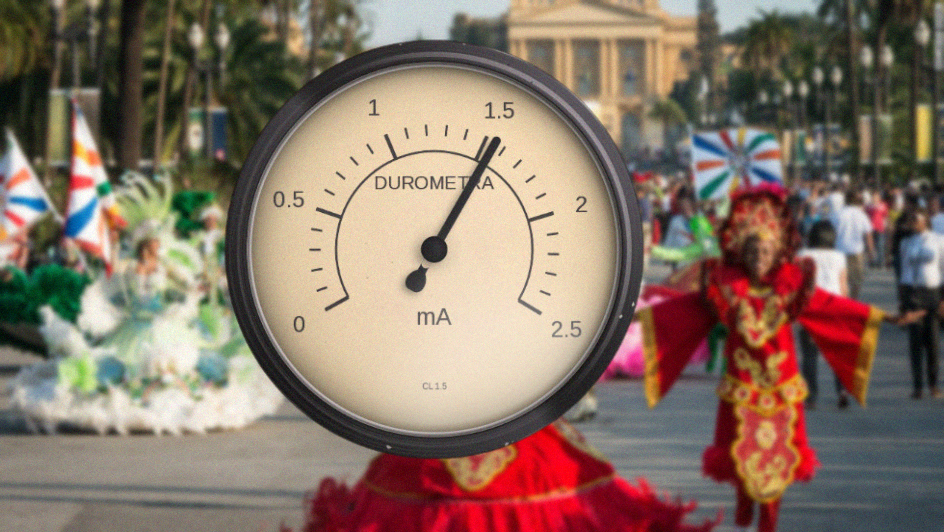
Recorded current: 1.55; mA
